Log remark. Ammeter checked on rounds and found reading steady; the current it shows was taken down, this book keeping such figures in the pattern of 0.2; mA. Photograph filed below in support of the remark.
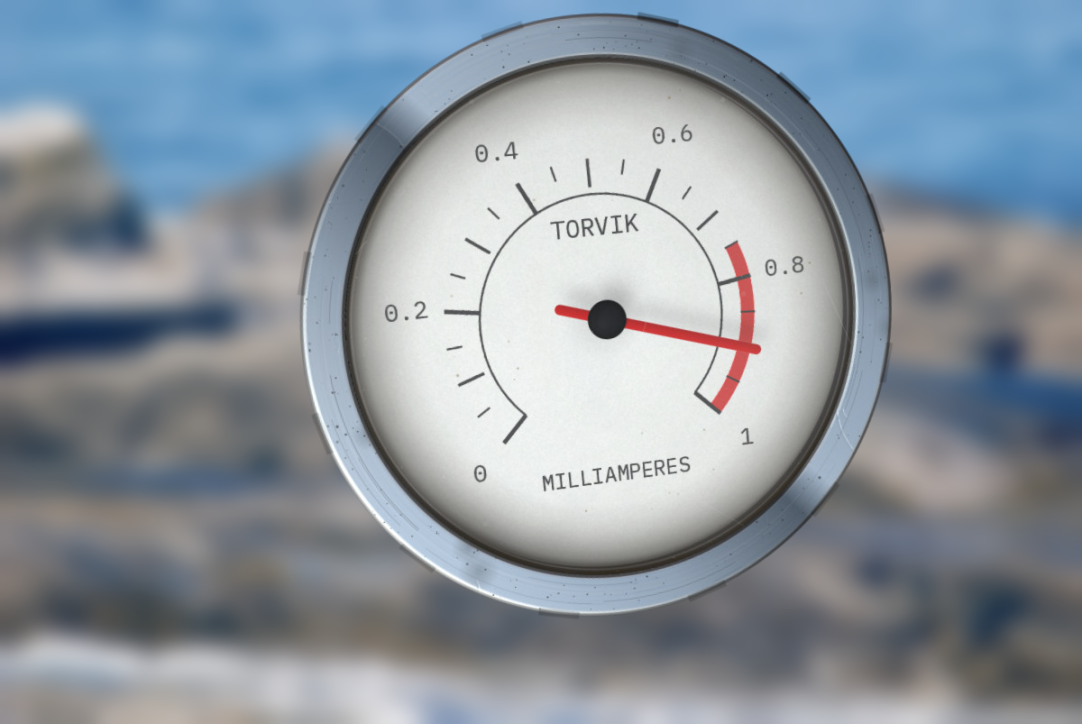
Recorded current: 0.9; mA
